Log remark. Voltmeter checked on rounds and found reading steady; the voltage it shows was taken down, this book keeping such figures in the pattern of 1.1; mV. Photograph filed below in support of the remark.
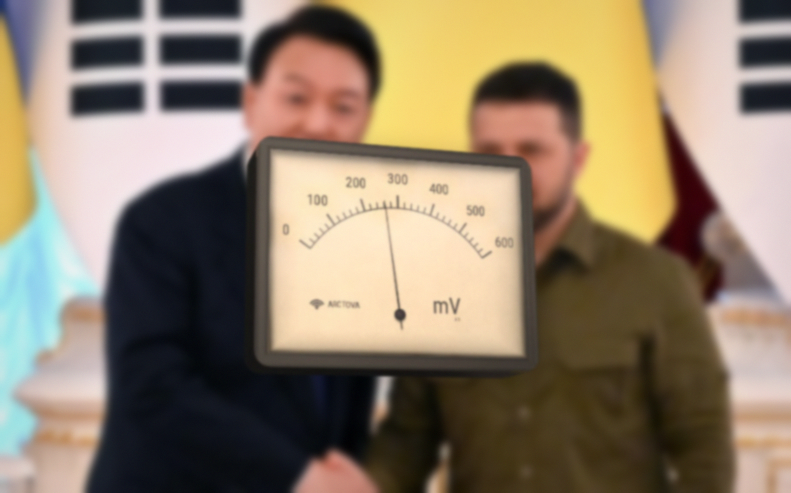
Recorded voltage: 260; mV
